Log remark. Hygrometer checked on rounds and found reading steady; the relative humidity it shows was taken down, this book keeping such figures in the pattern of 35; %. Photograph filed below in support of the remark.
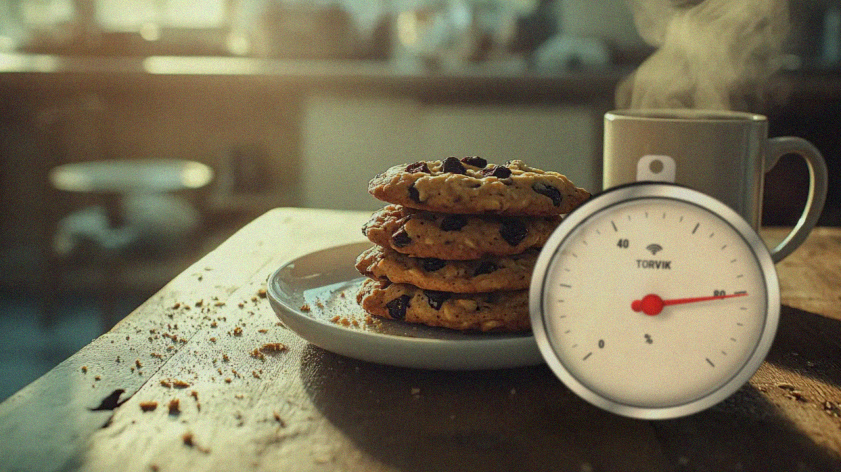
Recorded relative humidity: 80; %
